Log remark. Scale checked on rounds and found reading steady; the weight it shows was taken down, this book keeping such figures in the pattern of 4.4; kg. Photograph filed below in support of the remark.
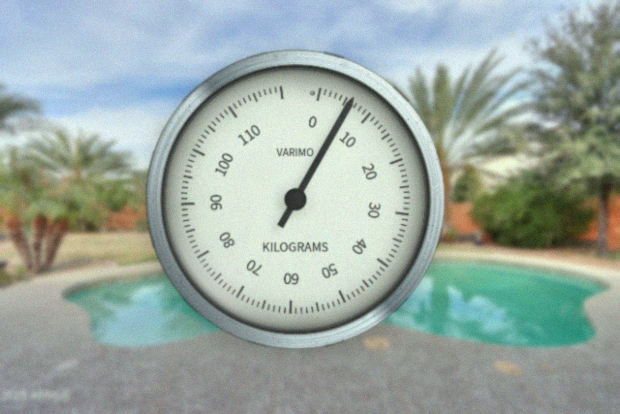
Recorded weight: 6; kg
